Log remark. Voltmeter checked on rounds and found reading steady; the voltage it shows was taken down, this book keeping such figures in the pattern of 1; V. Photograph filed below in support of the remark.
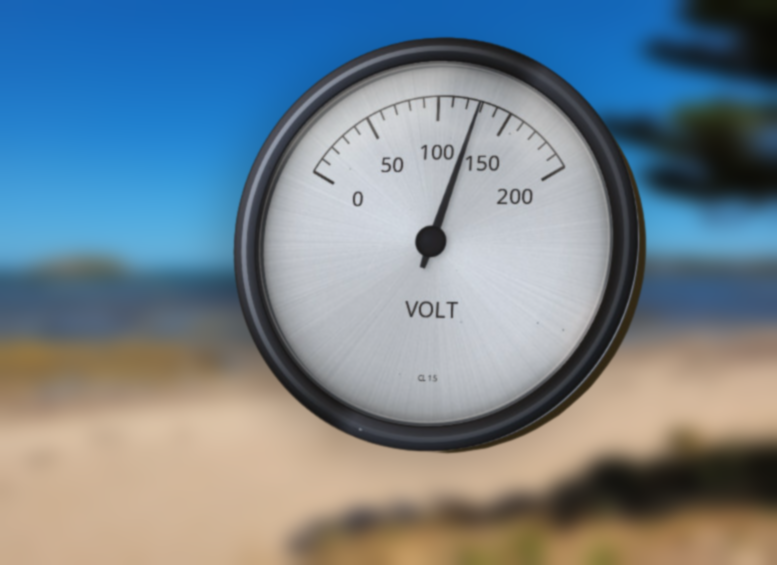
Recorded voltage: 130; V
